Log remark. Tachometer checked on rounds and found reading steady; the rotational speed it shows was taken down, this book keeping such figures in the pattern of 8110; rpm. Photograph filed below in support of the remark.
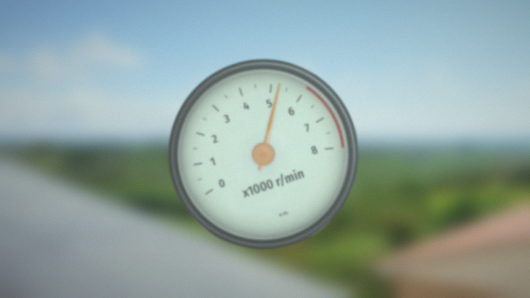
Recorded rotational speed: 5250; rpm
